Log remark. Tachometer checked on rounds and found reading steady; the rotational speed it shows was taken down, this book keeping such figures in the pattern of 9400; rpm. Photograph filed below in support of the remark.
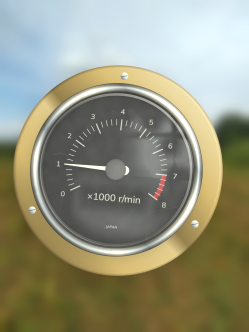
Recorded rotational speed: 1000; rpm
